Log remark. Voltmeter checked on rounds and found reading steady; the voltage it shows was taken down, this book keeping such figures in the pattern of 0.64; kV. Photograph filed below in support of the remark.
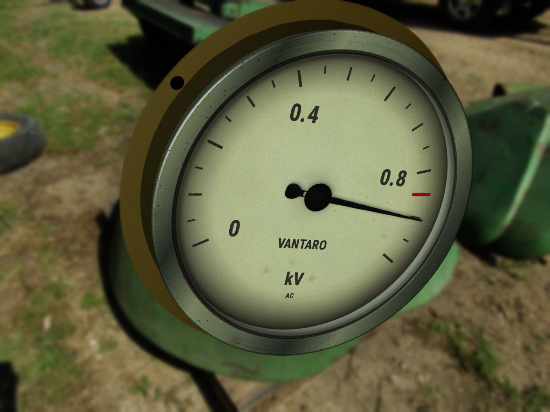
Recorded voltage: 0.9; kV
